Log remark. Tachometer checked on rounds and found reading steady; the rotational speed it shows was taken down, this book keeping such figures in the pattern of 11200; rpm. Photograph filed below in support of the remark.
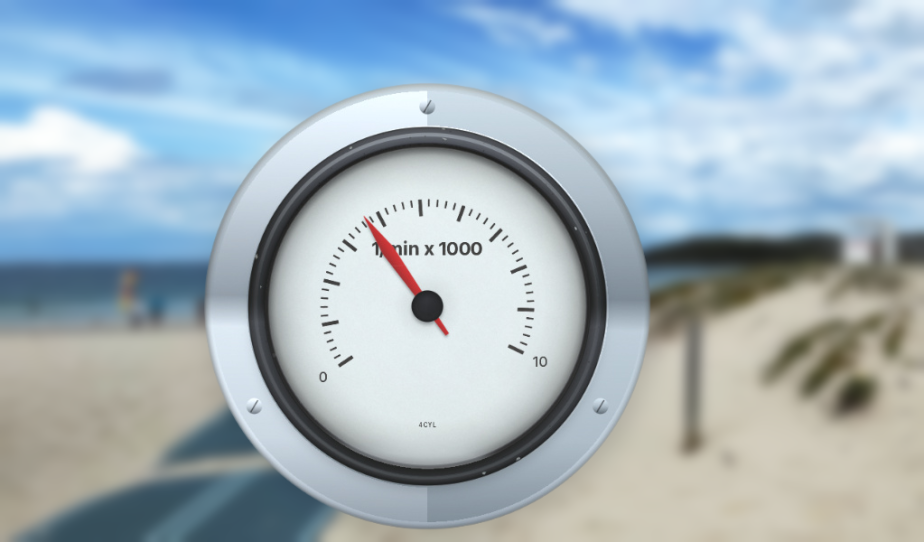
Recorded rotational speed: 3700; rpm
